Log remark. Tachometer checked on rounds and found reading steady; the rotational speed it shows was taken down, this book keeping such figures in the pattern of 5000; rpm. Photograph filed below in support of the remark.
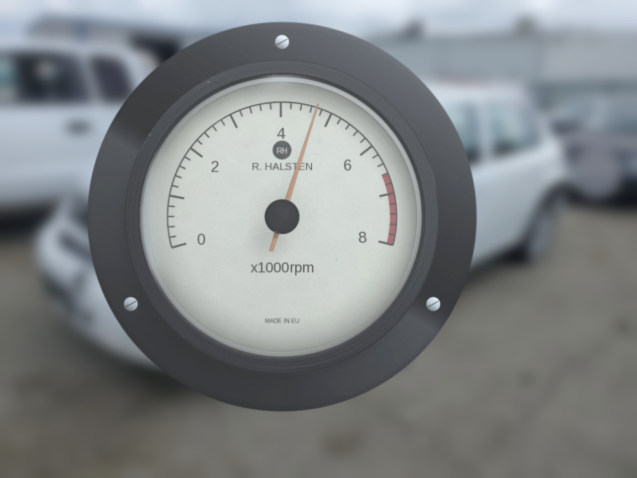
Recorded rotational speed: 4700; rpm
